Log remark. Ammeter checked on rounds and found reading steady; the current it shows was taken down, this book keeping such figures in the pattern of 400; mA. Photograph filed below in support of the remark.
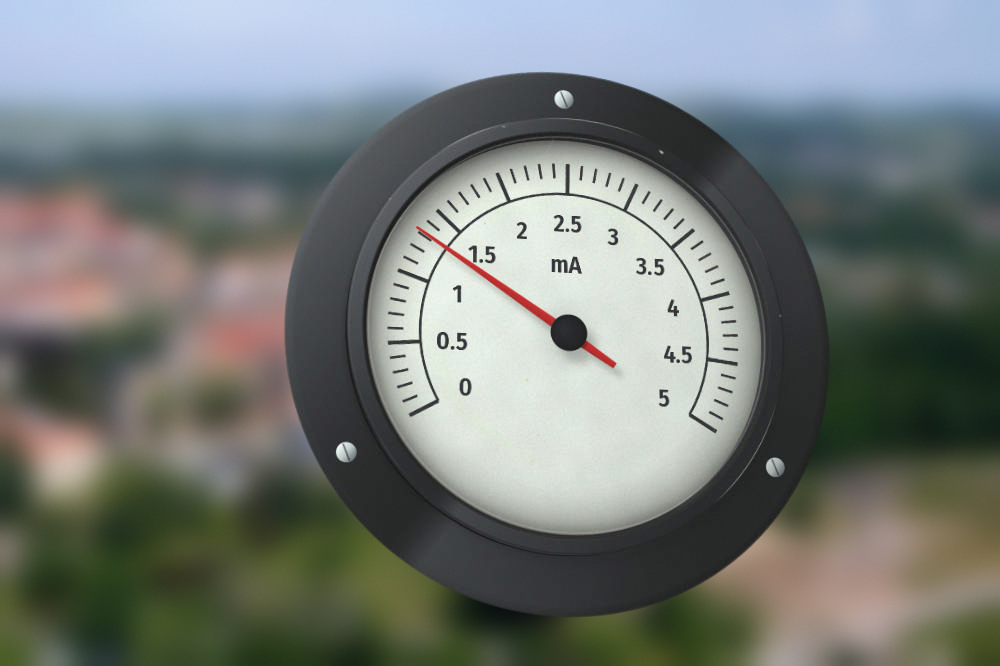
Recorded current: 1.3; mA
